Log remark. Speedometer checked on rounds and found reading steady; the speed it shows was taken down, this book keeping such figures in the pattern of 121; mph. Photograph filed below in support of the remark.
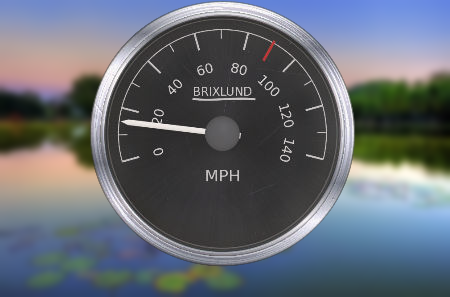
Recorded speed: 15; mph
